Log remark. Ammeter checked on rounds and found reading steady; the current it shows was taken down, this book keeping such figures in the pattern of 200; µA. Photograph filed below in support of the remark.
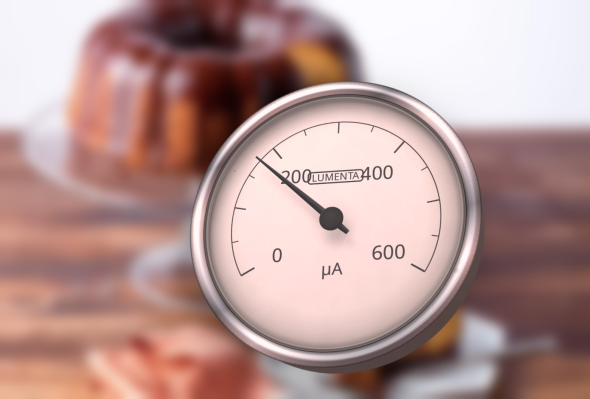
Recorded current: 175; µA
